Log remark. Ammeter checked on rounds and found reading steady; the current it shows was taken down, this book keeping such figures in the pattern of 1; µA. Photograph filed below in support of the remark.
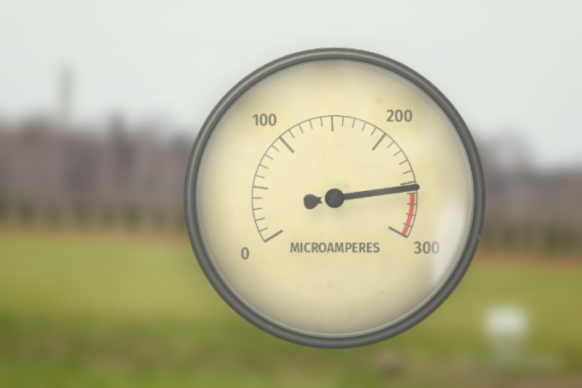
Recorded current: 255; µA
